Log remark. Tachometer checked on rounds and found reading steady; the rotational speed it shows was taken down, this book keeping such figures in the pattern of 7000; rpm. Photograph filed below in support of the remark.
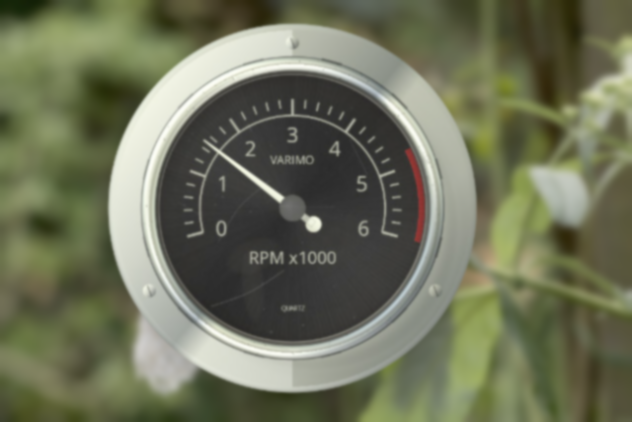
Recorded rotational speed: 1500; rpm
